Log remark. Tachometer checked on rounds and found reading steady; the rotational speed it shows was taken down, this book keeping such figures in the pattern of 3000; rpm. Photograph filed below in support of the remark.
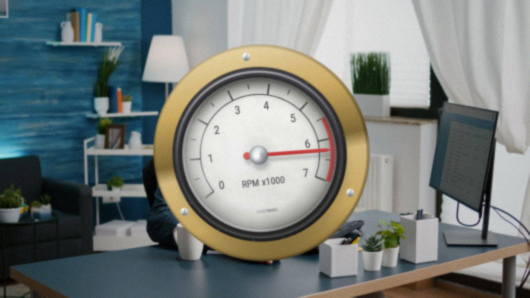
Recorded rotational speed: 6250; rpm
